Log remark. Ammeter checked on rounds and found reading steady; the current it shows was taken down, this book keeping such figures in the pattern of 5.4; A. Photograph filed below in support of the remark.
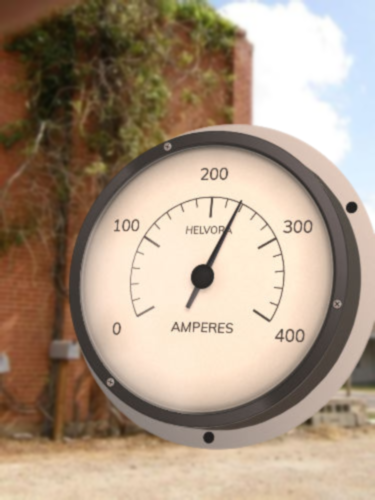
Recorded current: 240; A
